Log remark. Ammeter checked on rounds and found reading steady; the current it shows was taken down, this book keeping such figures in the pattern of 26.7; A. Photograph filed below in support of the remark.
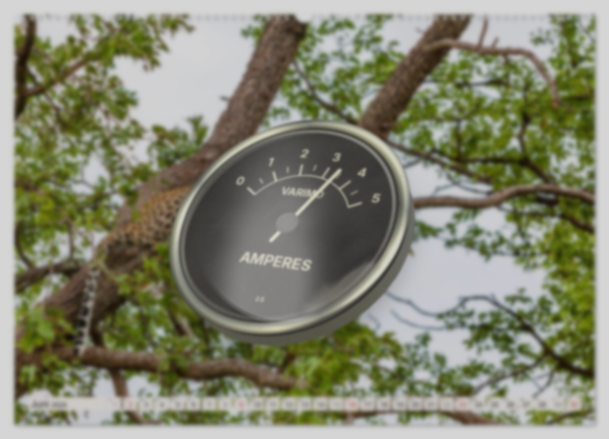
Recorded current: 3.5; A
